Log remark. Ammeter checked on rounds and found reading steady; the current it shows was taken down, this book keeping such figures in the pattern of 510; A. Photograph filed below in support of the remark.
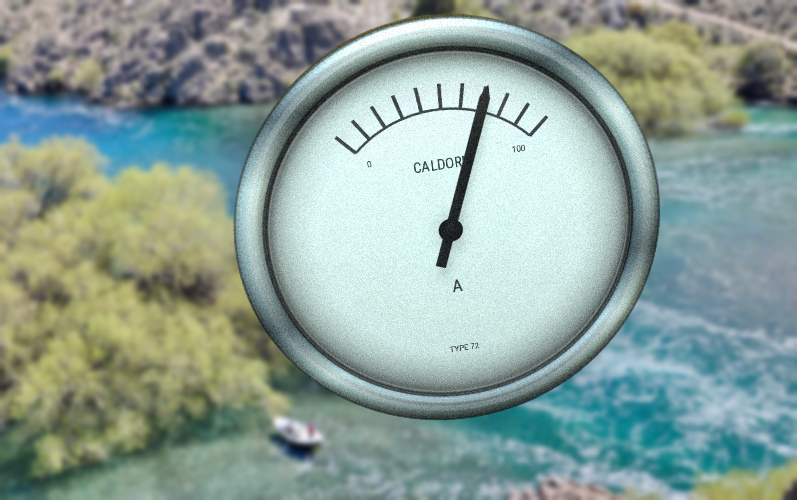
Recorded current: 70; A
